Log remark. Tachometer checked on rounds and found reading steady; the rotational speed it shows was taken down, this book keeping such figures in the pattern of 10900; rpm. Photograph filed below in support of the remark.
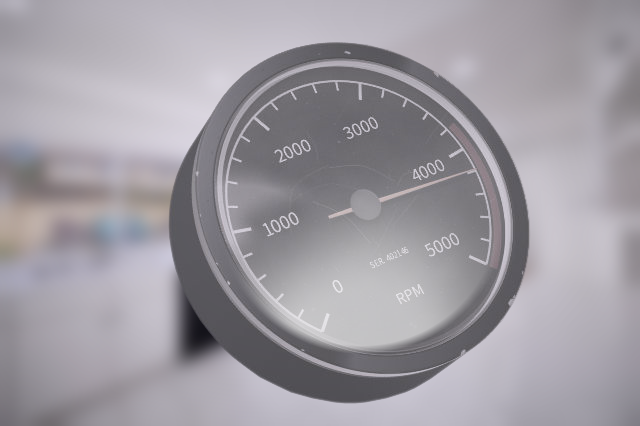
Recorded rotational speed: 4200; rpm
